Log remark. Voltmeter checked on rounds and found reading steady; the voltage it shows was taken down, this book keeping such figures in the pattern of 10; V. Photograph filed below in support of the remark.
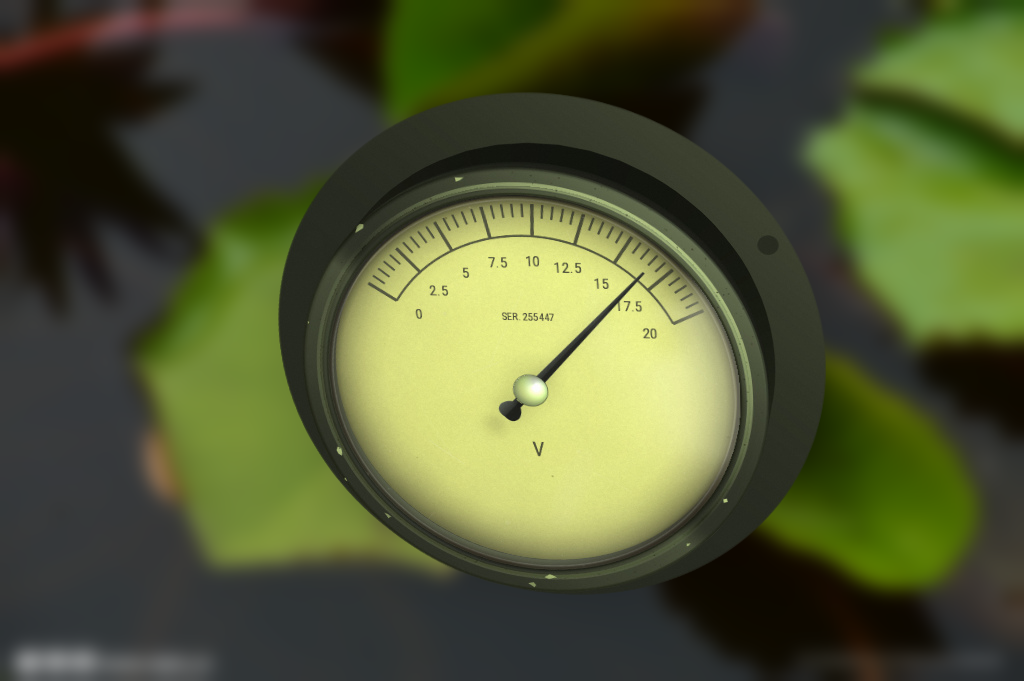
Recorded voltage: 16.5; V
